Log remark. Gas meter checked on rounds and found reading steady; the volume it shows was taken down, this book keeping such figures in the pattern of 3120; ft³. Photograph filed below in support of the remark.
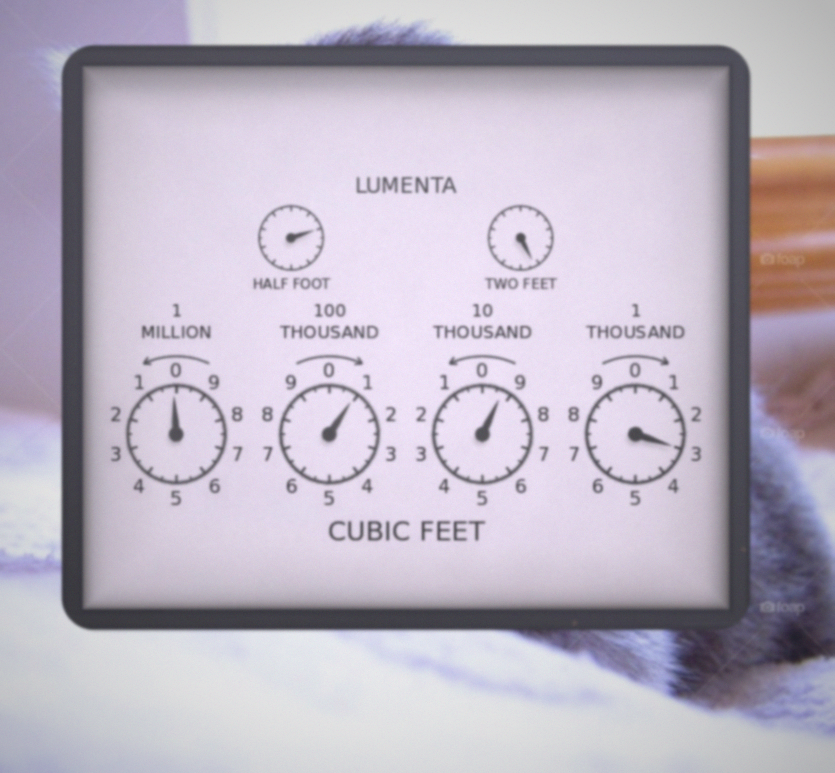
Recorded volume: 9300; ft³
